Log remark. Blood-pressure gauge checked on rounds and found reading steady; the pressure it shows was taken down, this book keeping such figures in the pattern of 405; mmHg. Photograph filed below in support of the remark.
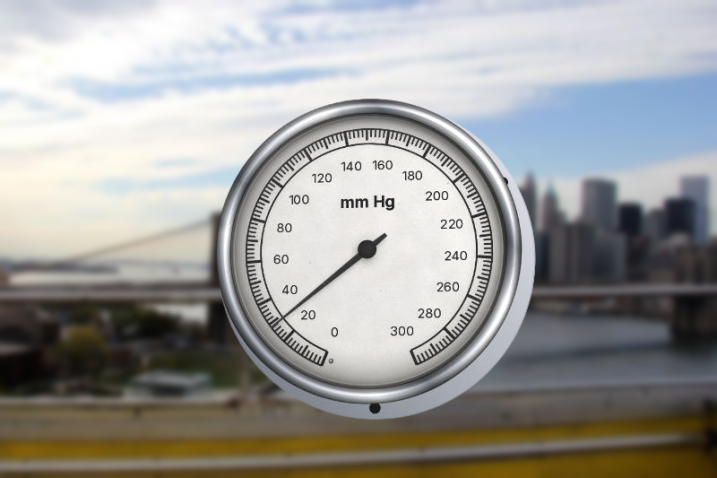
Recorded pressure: 28; mmHg
